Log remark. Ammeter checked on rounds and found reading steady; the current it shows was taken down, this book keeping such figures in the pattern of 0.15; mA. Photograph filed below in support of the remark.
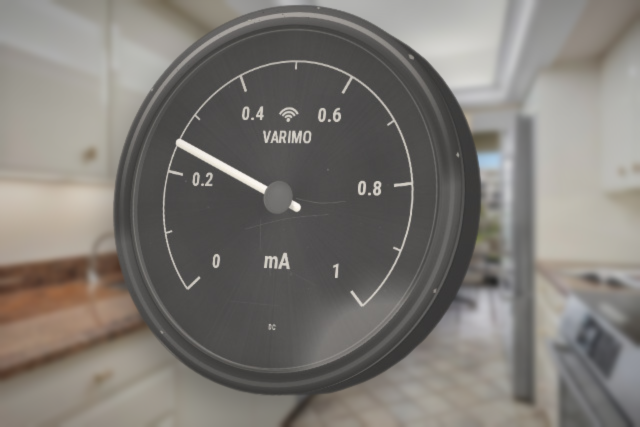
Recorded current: 0.25; mA
